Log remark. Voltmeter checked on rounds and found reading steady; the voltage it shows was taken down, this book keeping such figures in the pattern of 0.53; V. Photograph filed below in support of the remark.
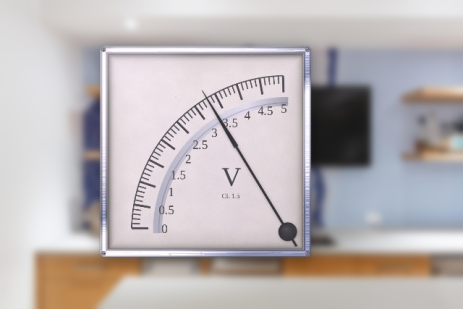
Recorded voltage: 3.3; V
